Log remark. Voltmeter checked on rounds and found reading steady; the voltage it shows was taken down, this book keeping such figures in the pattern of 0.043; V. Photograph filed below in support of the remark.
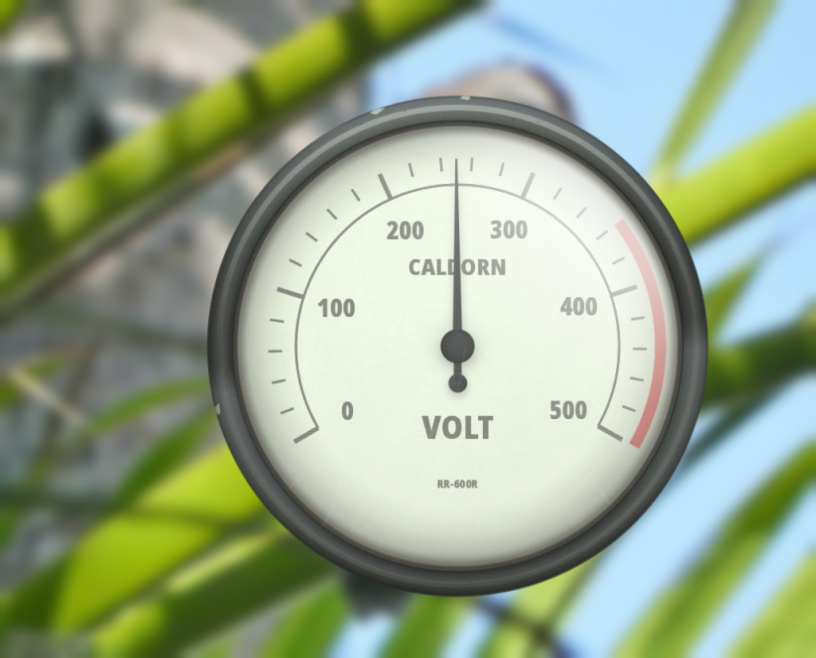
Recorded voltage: 250; V
